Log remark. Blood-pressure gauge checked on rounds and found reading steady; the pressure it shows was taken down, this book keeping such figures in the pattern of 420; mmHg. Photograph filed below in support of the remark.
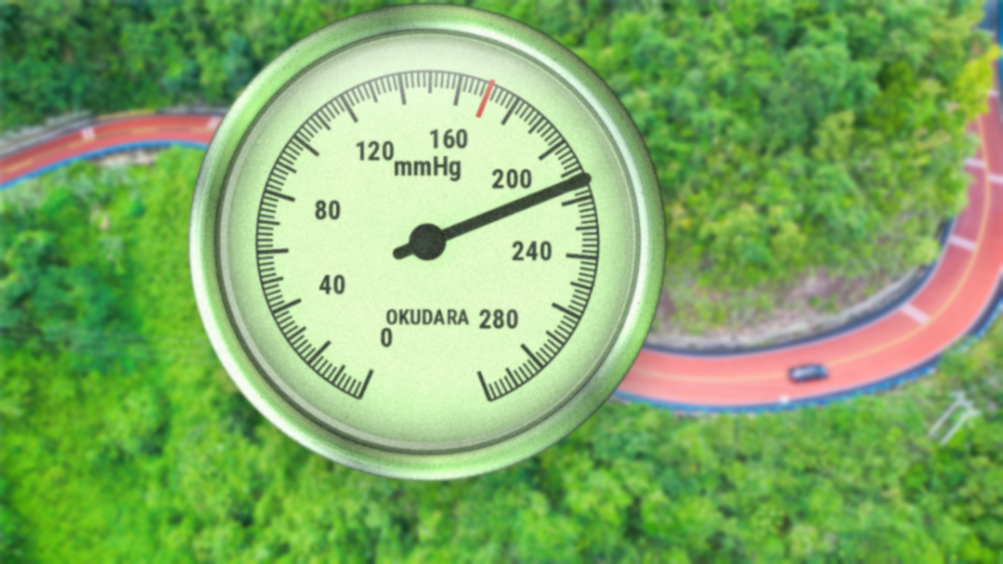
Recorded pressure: 214; mmHg
